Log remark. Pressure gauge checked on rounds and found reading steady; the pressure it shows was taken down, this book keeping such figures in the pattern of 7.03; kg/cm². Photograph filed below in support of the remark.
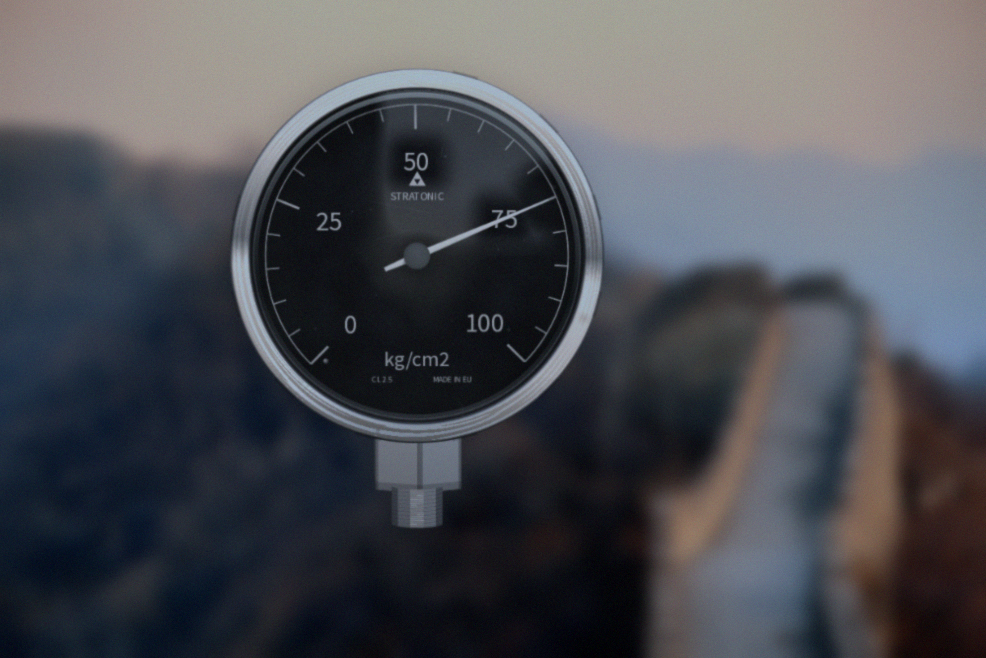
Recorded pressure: 75; kg/cm²
